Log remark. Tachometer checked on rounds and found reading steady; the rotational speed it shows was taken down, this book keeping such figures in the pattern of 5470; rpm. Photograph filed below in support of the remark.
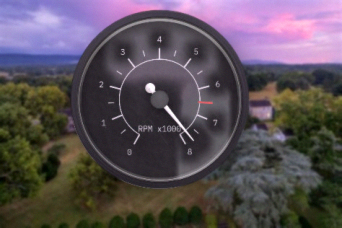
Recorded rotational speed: 7750; rpm
